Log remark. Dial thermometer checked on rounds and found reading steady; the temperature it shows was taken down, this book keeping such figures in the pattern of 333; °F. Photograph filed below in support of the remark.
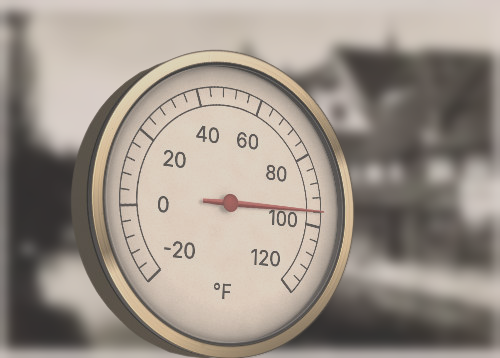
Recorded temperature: 96; °F
